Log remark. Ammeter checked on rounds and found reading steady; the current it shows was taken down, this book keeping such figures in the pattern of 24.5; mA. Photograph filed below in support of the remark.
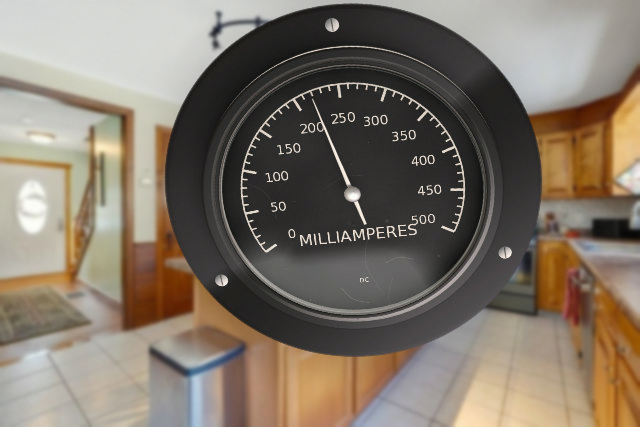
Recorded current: 220; mA
